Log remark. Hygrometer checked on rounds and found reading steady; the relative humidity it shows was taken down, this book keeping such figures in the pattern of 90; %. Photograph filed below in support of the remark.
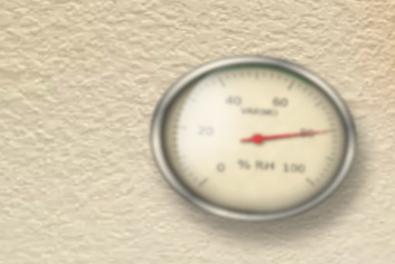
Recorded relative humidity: 80; %
